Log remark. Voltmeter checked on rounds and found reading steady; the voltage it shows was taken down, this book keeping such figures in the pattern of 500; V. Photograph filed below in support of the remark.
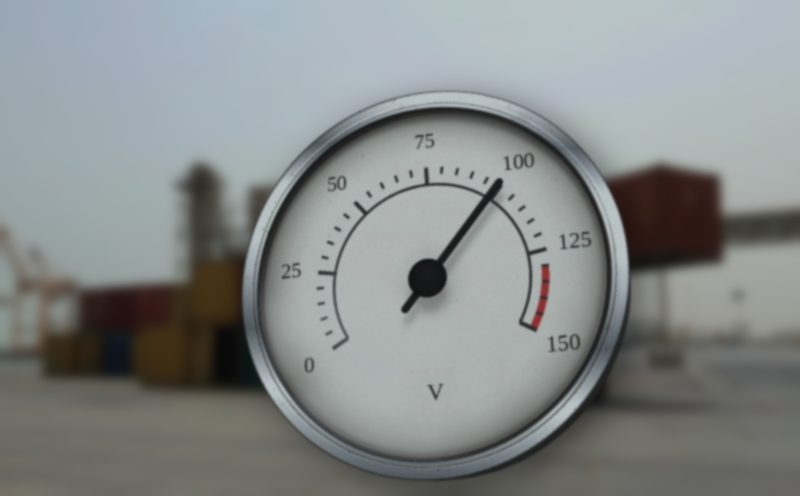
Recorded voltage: 100; V
